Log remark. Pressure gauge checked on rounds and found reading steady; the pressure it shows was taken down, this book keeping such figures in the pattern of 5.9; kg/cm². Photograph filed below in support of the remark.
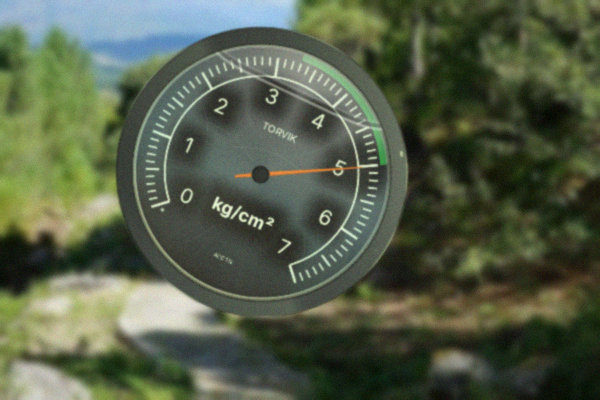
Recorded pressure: 5; kg/cm²
